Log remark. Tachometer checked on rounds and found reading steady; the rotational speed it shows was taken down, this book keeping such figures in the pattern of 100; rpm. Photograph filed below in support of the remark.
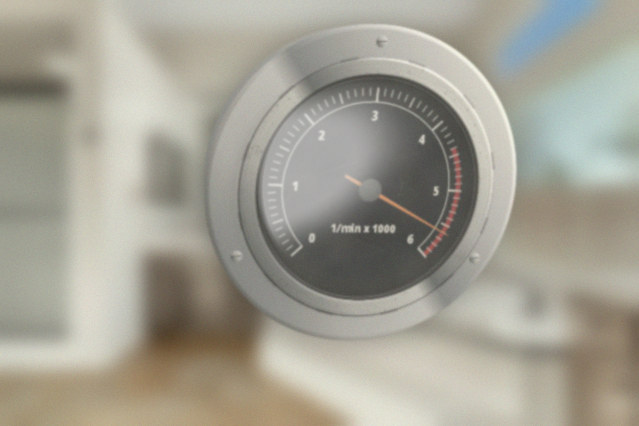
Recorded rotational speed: 5600; rpm
